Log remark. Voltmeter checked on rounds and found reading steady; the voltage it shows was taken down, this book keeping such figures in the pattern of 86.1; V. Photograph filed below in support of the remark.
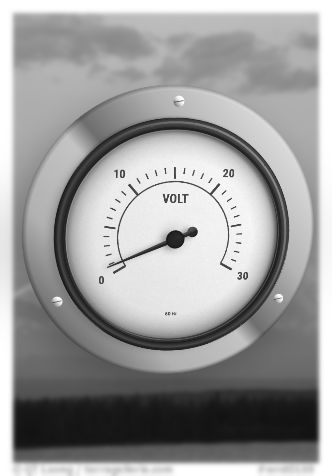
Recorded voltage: 1; V
